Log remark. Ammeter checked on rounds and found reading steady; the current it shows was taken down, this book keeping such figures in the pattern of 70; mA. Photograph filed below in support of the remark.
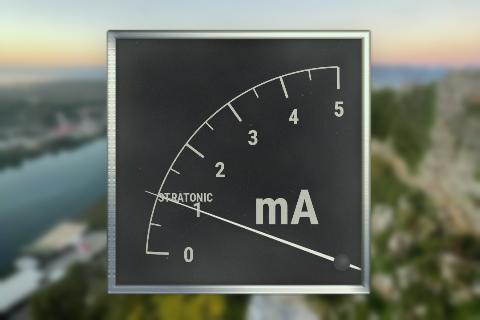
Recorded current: 1; mA
